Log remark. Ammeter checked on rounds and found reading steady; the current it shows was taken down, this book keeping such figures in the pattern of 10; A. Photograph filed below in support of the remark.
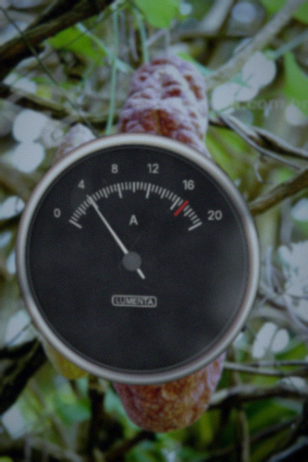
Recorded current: 4; A
